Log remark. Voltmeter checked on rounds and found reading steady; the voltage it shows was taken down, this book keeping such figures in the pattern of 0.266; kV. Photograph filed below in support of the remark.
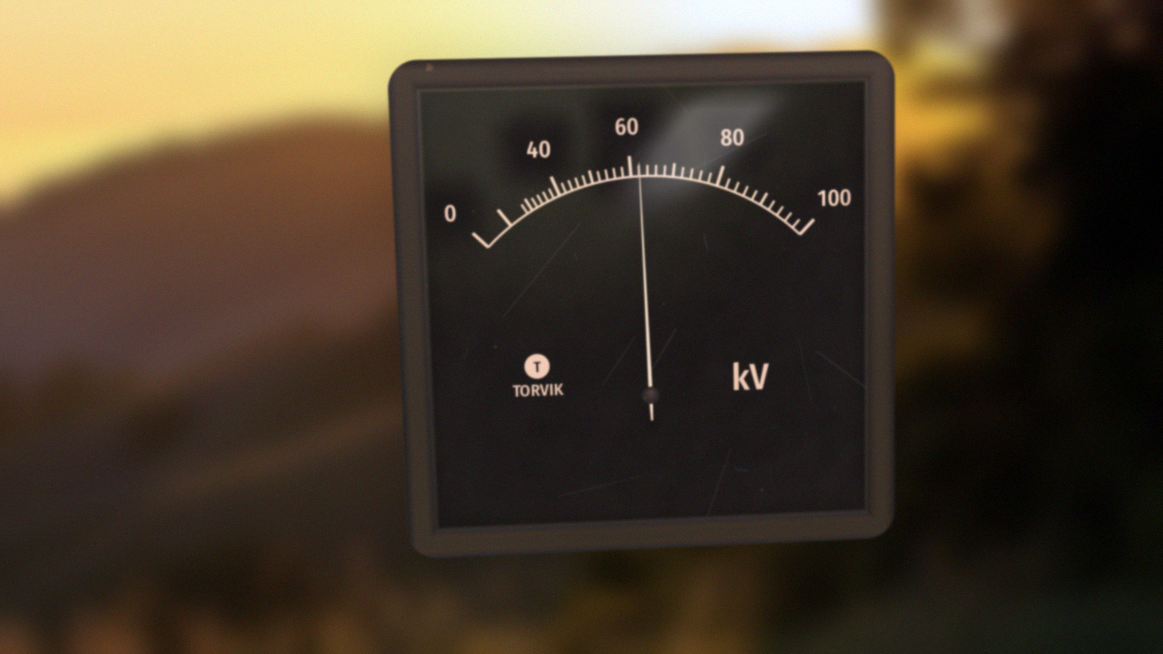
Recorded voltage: 62; kV
